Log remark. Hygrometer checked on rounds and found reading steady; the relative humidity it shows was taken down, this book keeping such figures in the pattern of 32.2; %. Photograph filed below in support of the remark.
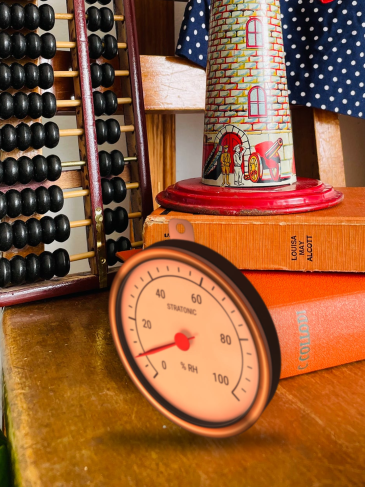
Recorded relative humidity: 8; %
